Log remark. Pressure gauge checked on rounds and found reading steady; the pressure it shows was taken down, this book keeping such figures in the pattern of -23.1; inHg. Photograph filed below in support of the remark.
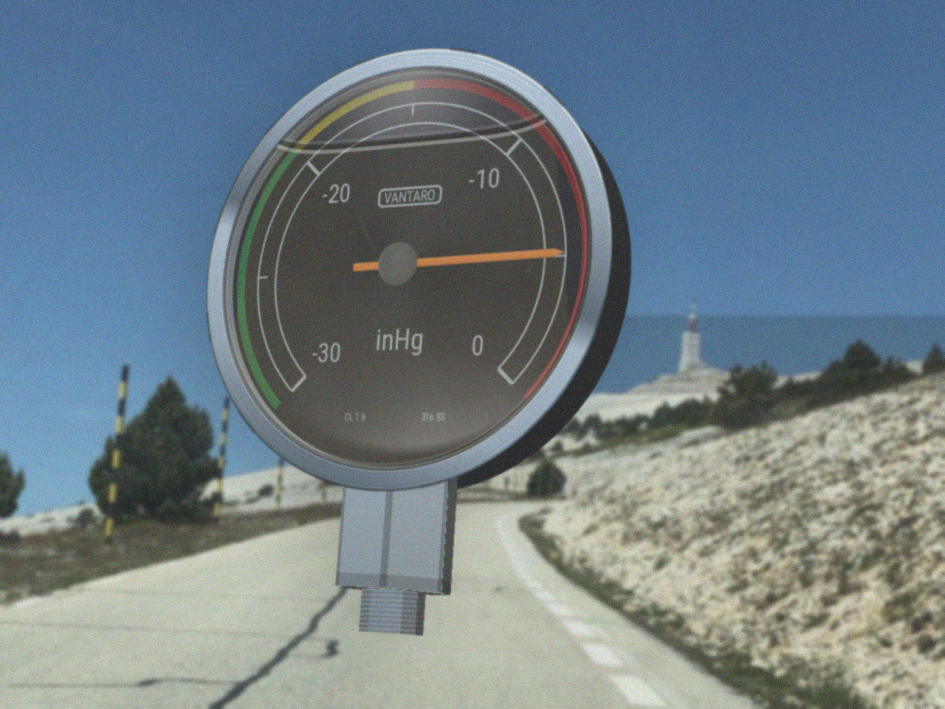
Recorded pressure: -5; inHg
